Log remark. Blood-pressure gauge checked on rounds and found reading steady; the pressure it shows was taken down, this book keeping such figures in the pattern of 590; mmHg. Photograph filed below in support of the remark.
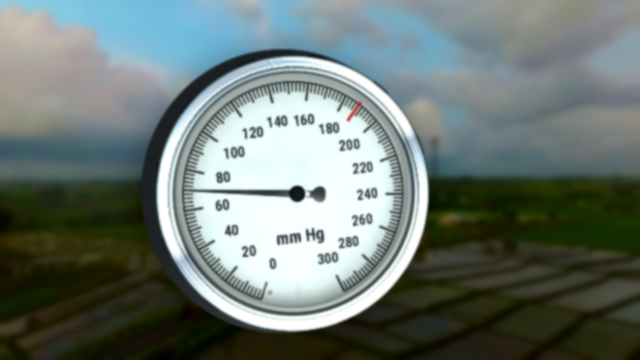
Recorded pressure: 70; mmHg
